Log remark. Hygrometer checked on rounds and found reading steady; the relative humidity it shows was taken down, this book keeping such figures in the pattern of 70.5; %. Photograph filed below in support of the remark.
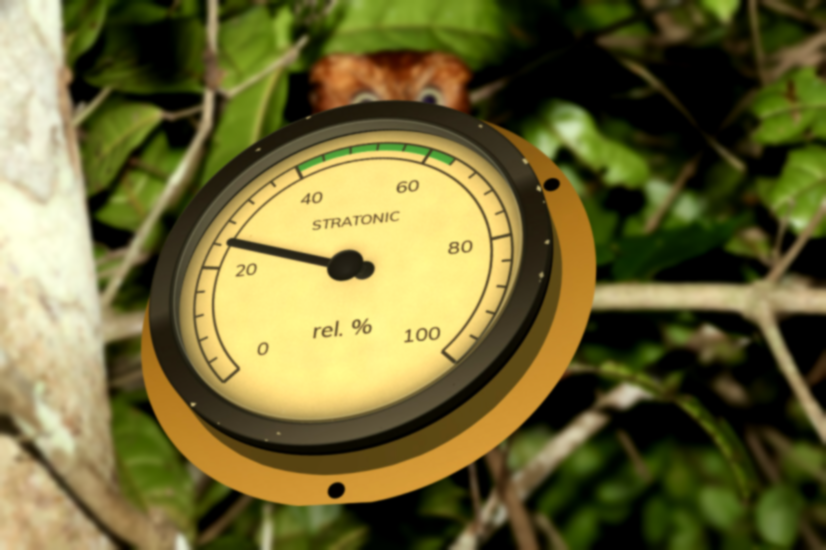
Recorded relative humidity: 24; %
